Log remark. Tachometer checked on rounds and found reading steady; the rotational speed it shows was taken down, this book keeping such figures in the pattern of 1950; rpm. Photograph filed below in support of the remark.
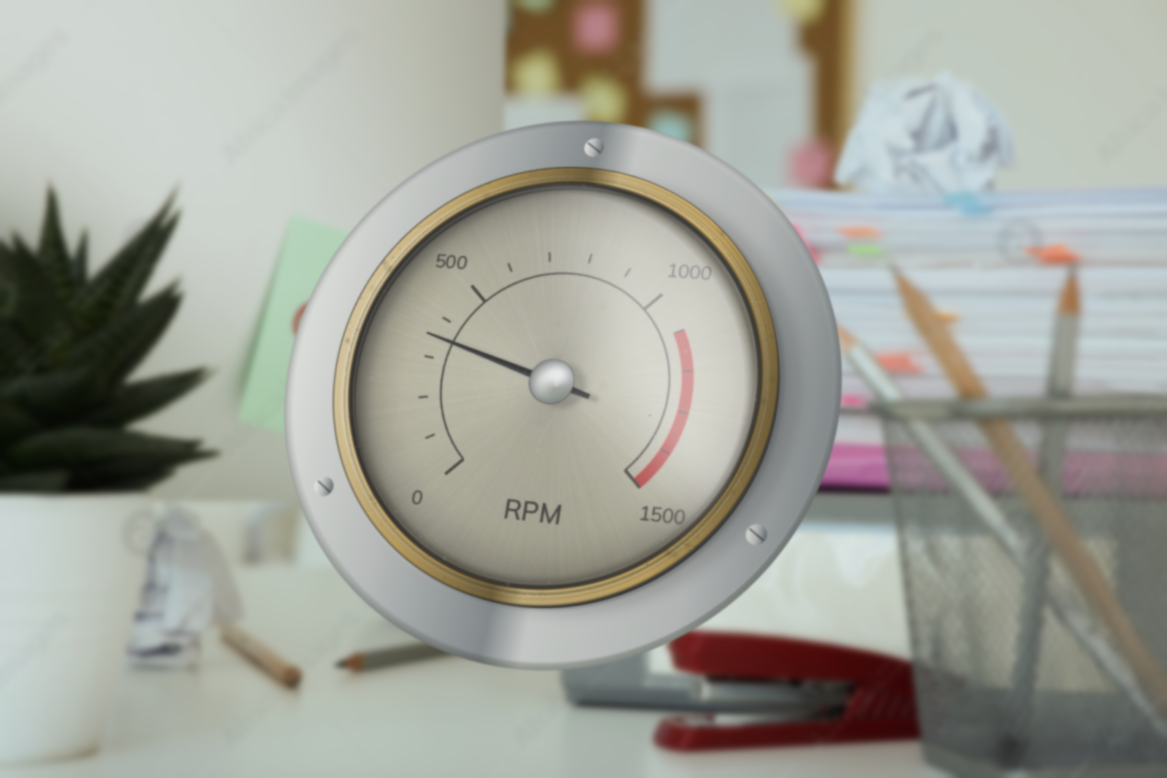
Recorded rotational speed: 350; rpm
